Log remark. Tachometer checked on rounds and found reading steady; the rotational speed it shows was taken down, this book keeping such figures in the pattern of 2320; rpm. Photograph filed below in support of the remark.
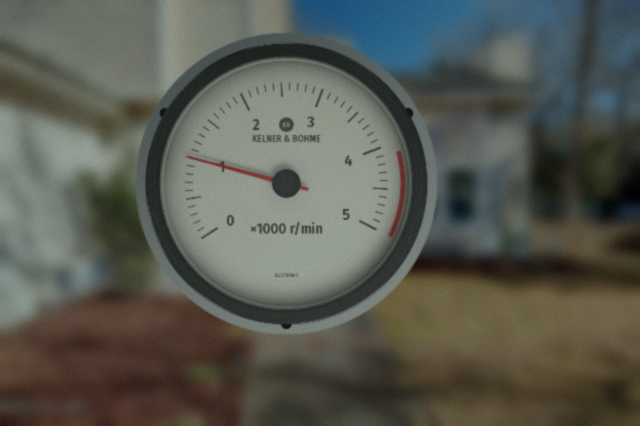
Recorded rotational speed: 1000; rpm
